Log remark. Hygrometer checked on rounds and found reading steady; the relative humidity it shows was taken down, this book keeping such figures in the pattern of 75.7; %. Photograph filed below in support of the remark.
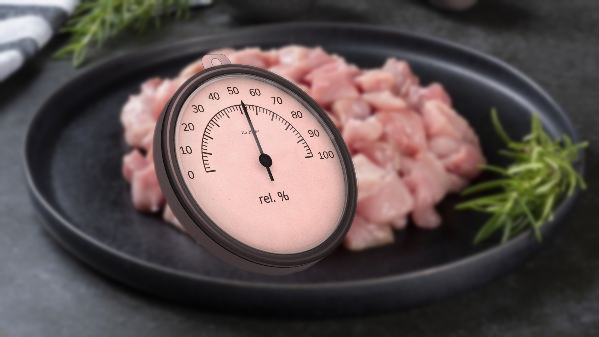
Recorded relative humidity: 50; %
